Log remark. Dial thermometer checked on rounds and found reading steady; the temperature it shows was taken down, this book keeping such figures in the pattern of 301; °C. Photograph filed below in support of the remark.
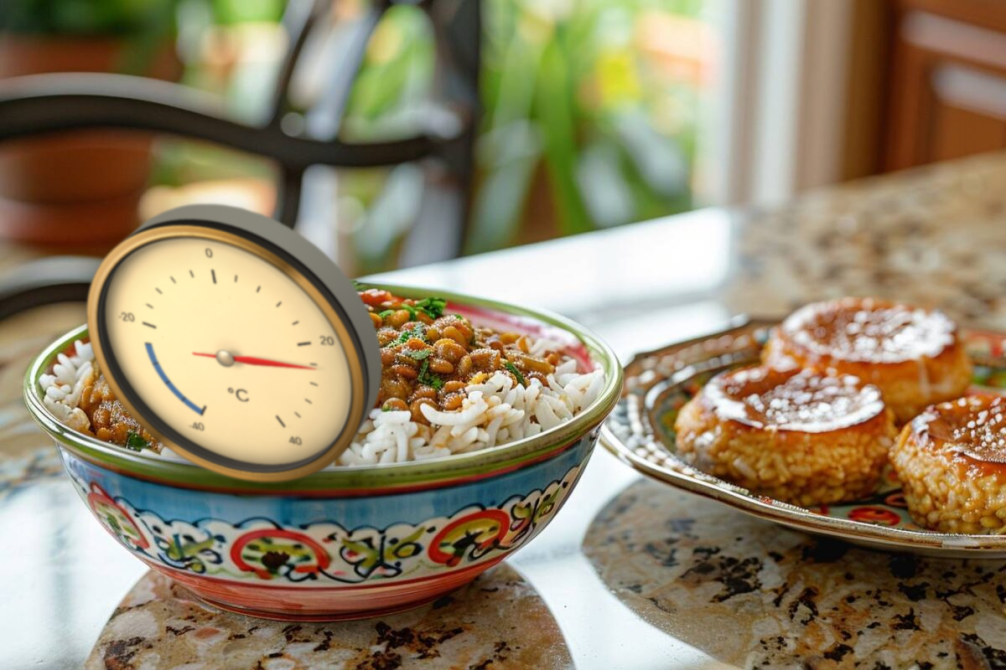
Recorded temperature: 24; °C
